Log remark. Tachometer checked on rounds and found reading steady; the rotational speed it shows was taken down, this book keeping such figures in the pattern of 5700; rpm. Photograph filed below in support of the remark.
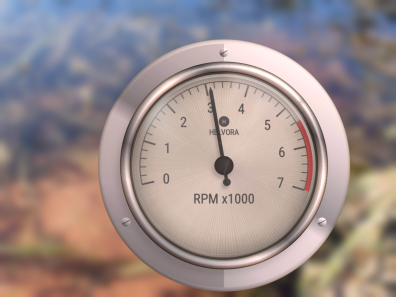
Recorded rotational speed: 3100; rpm
